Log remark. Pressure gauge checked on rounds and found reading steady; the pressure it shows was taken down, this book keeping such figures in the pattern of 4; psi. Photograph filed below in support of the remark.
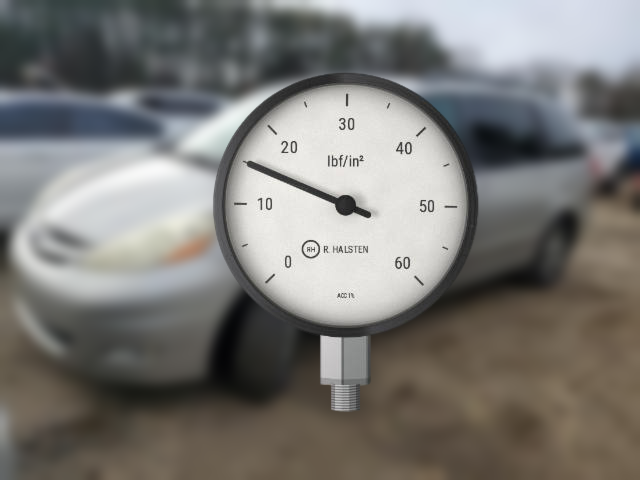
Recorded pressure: 15; psi
